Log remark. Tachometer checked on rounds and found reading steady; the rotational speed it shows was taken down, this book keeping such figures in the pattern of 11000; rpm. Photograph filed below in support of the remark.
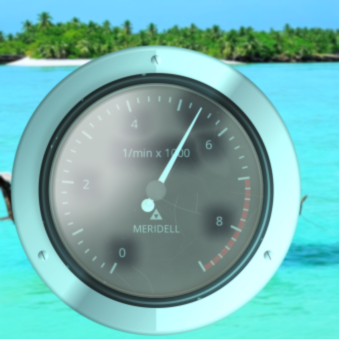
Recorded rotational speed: 5400; rpm
